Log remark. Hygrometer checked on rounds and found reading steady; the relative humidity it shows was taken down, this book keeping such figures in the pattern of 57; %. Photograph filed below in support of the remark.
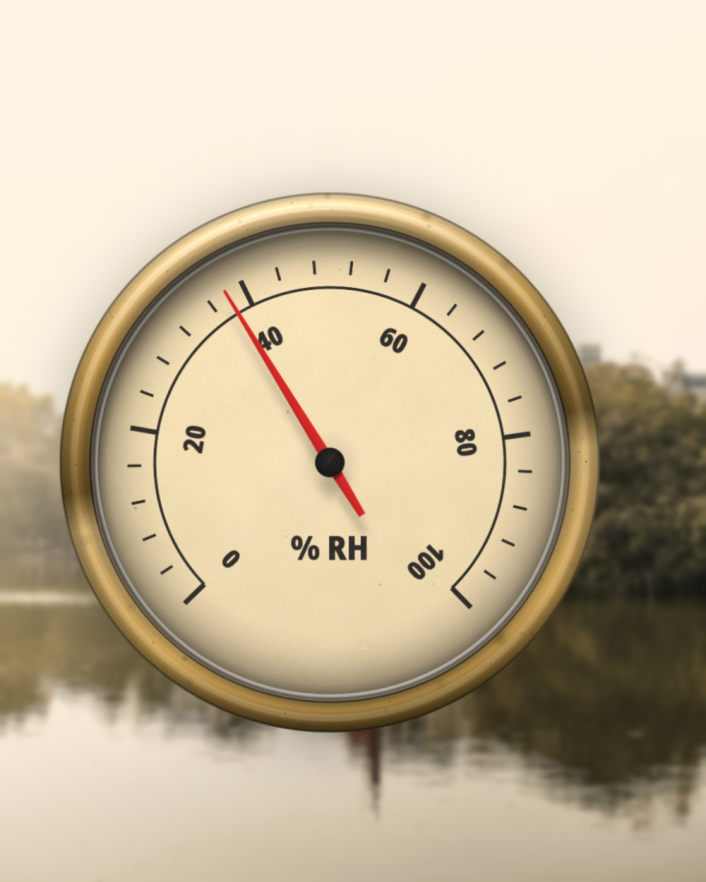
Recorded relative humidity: 38; %
